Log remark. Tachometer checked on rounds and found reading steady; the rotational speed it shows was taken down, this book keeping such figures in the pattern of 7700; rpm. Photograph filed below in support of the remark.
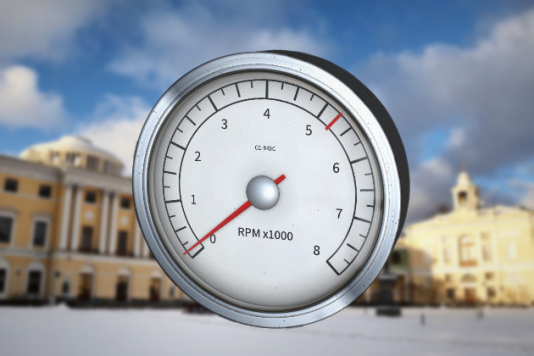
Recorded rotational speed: 125; rpm
